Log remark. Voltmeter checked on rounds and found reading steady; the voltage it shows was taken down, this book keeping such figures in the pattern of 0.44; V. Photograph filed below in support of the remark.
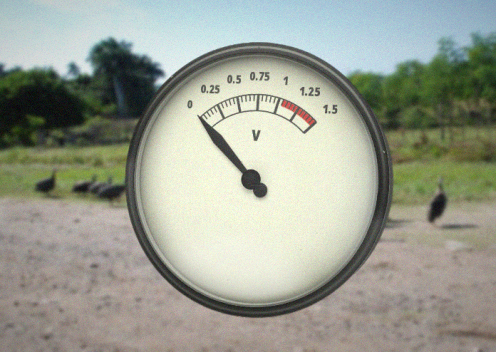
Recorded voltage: 0; V
